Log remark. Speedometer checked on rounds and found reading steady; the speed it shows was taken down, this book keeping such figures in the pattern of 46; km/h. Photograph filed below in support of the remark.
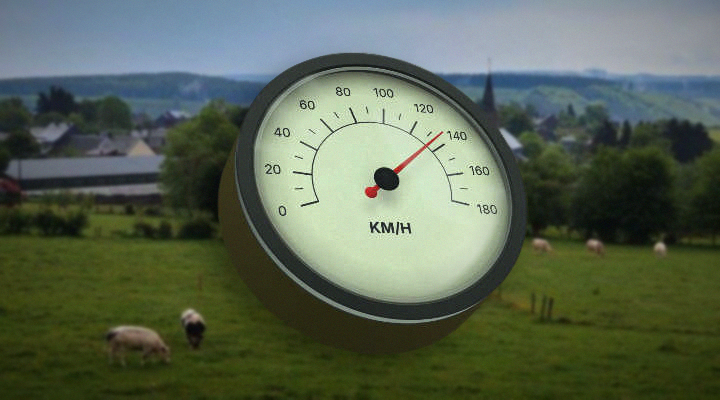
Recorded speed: 135; km/h
